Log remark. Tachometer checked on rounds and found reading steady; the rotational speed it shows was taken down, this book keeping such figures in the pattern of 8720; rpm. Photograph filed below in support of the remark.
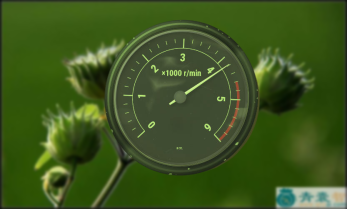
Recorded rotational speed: 4200; rpm
